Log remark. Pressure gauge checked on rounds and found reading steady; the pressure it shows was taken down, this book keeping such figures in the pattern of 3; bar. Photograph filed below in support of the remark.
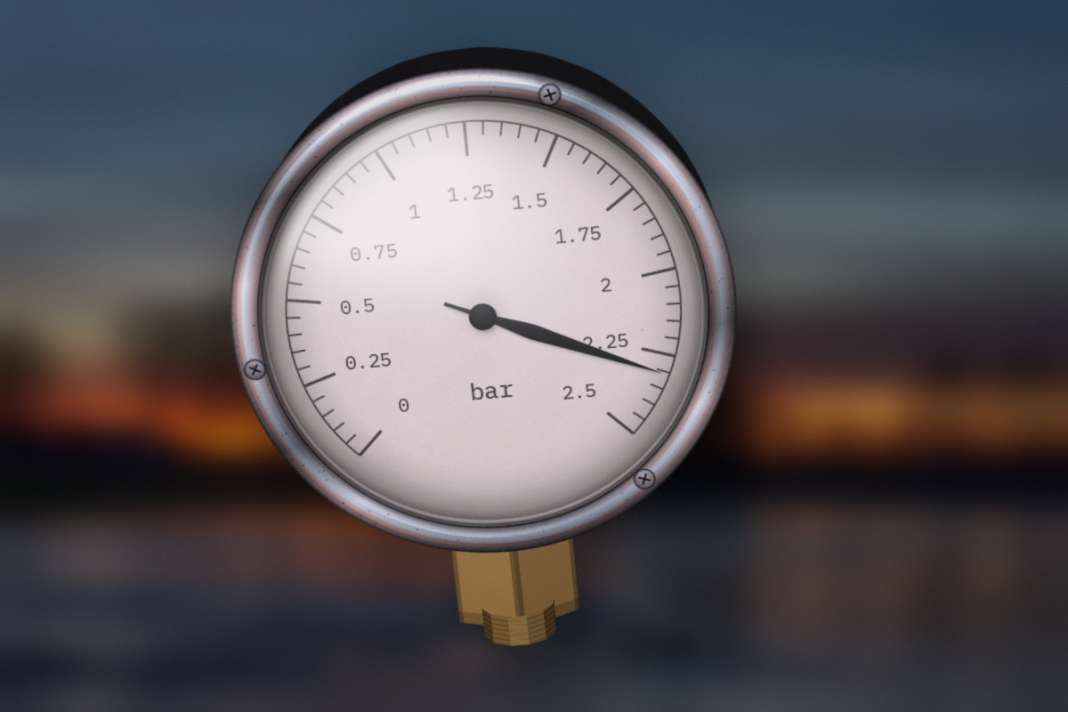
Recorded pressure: 2.3; bar
